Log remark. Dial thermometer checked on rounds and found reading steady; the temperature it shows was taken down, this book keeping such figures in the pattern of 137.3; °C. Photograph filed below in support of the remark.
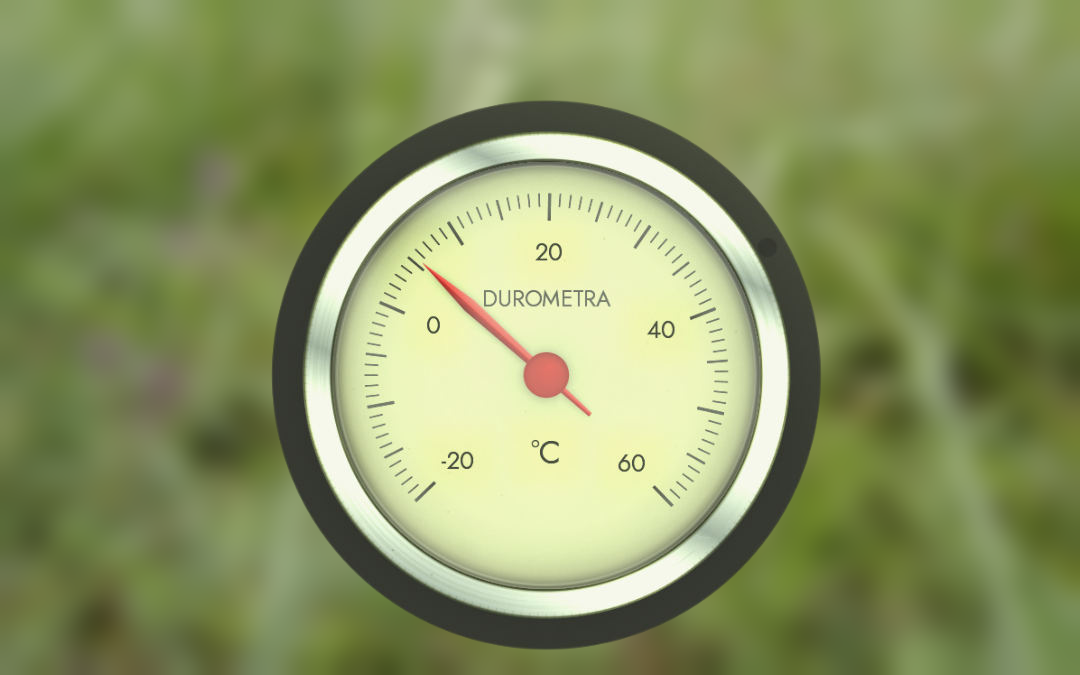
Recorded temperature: 5.5; °C
